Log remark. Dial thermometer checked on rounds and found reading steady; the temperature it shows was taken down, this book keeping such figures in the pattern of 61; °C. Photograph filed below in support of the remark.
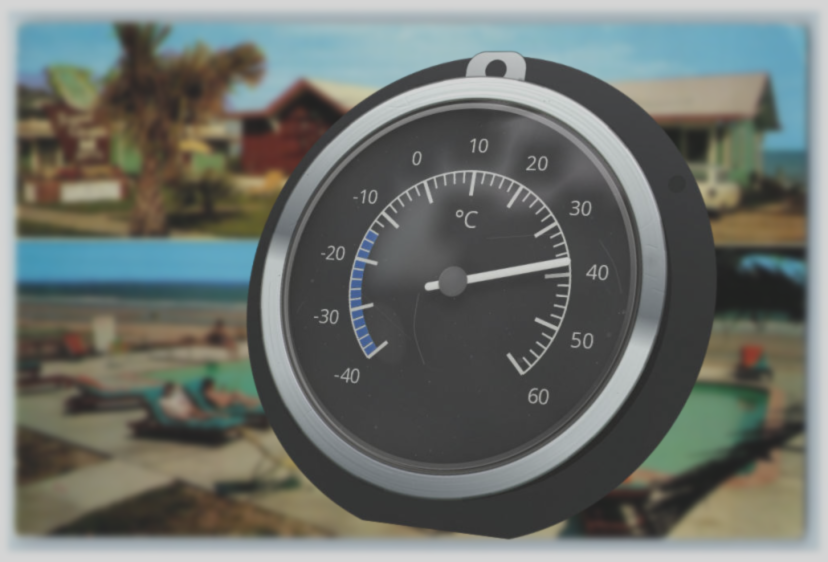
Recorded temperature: 38; °C
